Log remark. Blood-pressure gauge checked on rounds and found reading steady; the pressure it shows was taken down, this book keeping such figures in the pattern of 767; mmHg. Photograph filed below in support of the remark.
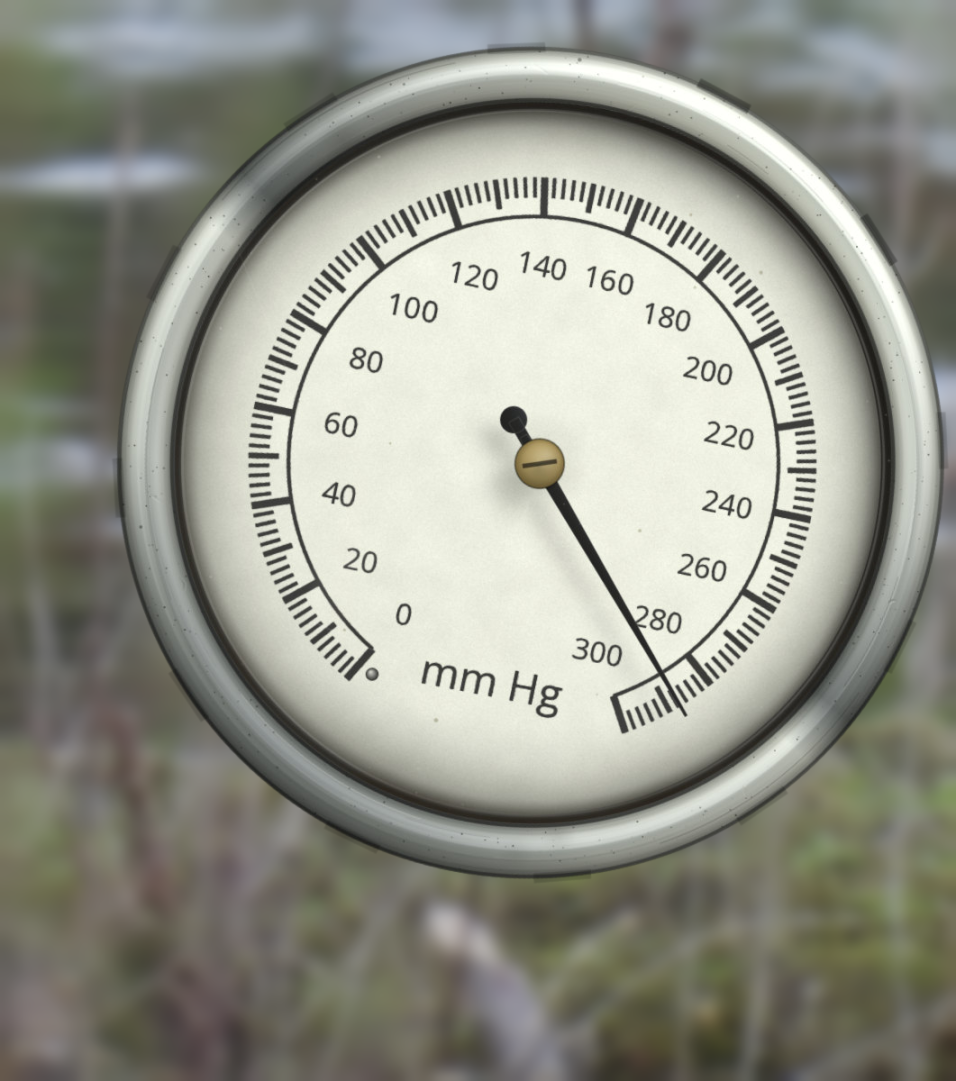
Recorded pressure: 288; mmHg
